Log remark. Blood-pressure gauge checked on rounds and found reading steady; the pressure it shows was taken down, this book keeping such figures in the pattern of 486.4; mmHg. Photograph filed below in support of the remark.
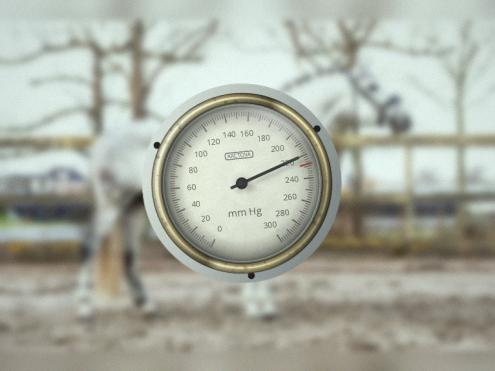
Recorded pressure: 220; mmHg
